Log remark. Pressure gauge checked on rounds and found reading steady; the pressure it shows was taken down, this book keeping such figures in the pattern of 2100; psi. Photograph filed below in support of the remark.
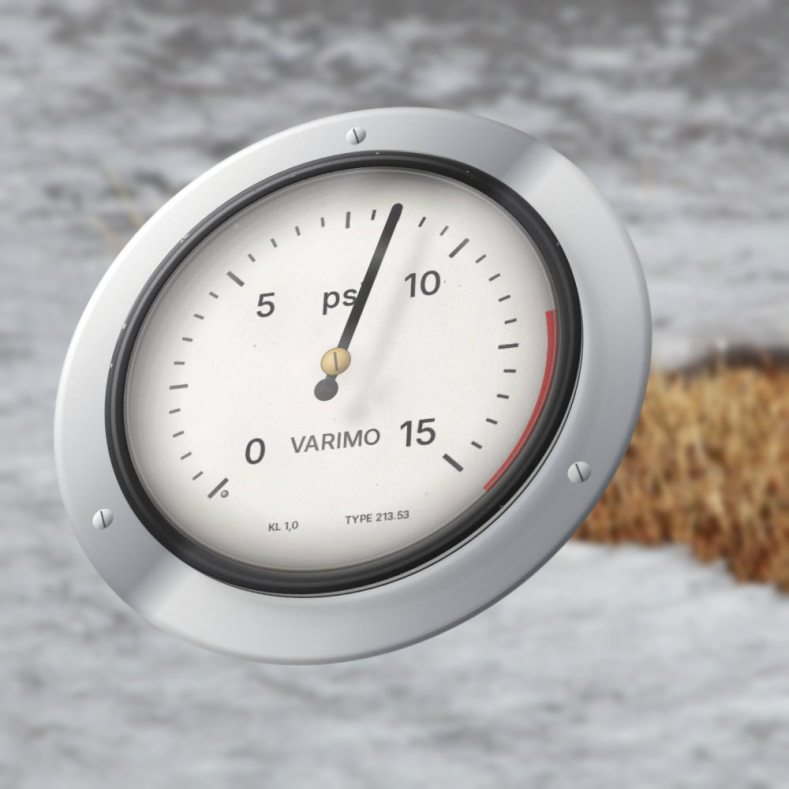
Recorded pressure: 8.5; psi
